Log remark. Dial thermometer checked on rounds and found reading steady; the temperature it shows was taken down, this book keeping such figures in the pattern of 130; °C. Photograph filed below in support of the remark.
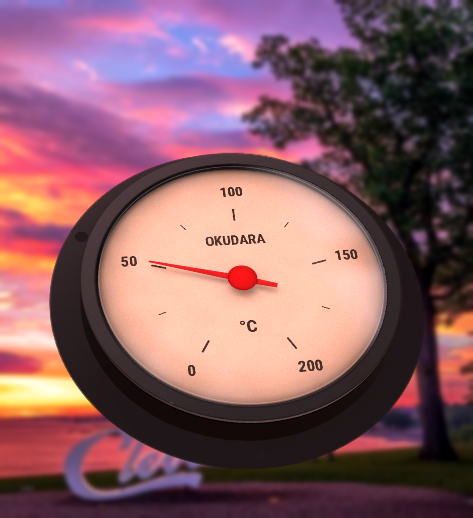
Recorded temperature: 50; °C
